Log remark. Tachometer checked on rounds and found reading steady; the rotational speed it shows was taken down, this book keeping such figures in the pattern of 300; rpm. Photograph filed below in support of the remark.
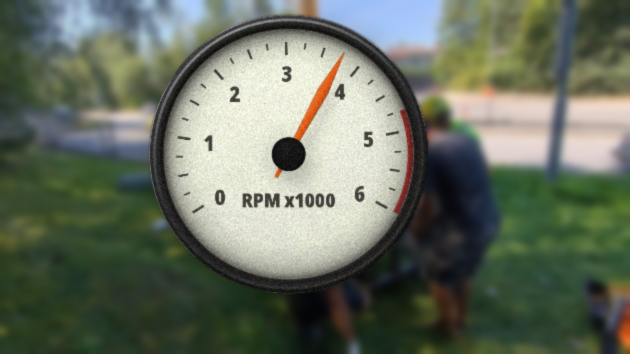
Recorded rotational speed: 3750; rpm
